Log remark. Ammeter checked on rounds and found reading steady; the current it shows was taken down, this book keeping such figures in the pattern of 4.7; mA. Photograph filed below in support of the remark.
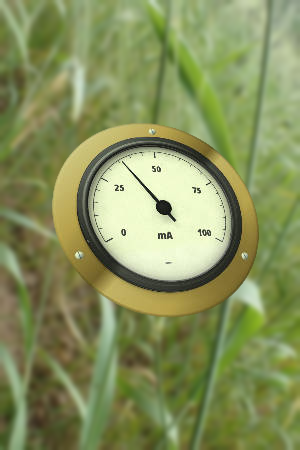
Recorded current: 35; mA
